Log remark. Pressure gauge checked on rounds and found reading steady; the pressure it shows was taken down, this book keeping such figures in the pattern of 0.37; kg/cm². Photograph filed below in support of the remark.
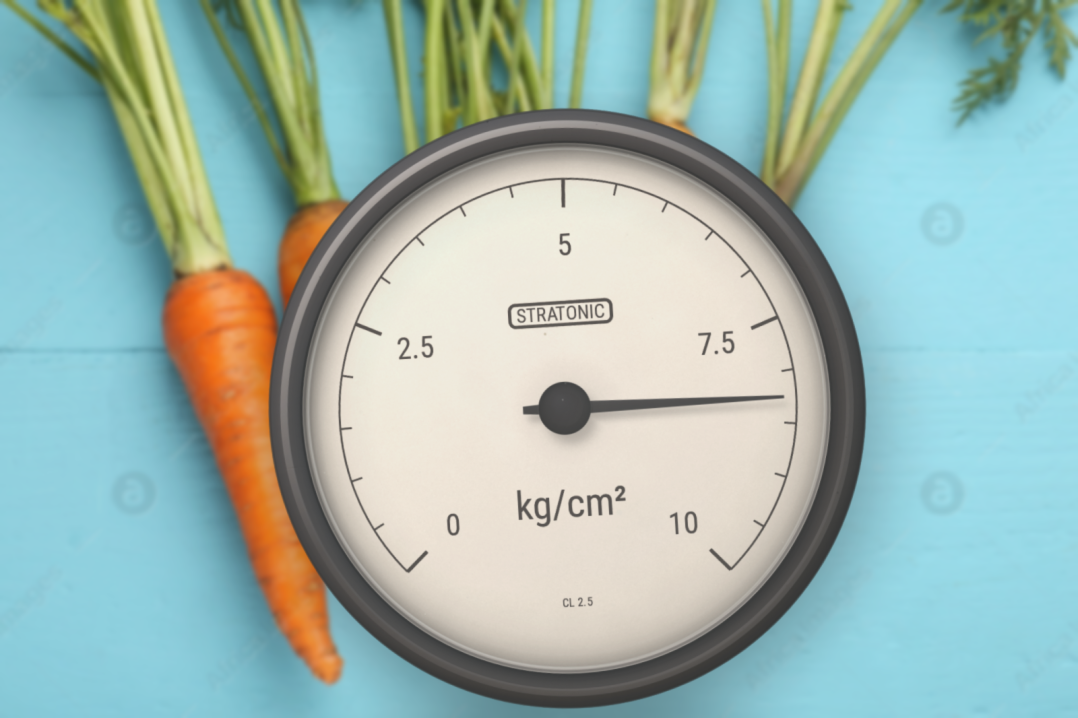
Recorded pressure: 8.25; kg/cm²
